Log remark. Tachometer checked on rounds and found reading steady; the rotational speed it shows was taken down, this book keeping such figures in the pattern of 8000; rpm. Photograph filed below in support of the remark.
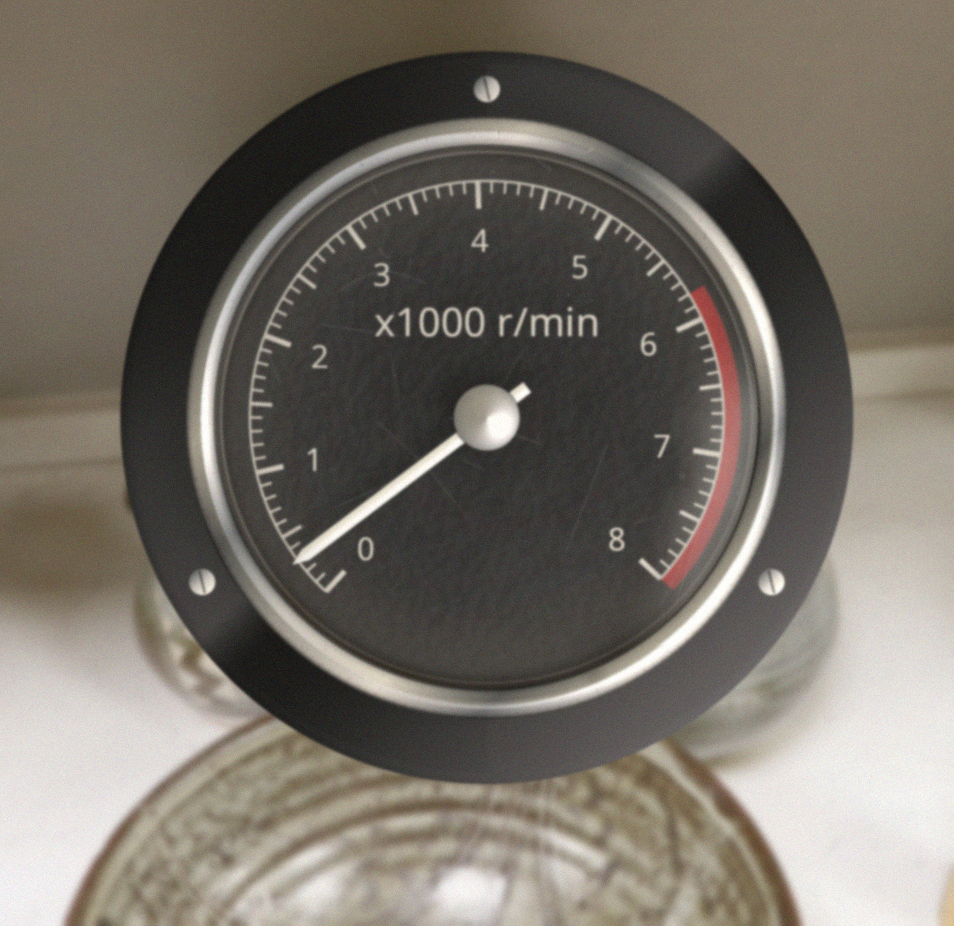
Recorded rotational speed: 300; rpm
